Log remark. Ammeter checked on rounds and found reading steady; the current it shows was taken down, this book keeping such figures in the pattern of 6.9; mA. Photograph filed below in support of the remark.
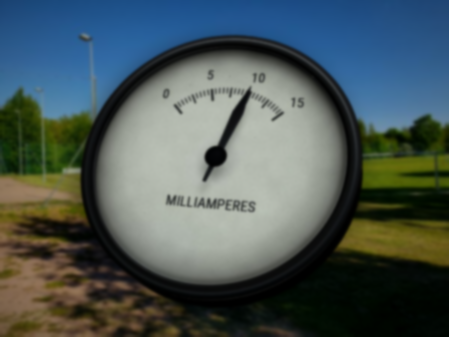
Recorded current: 10; mA
